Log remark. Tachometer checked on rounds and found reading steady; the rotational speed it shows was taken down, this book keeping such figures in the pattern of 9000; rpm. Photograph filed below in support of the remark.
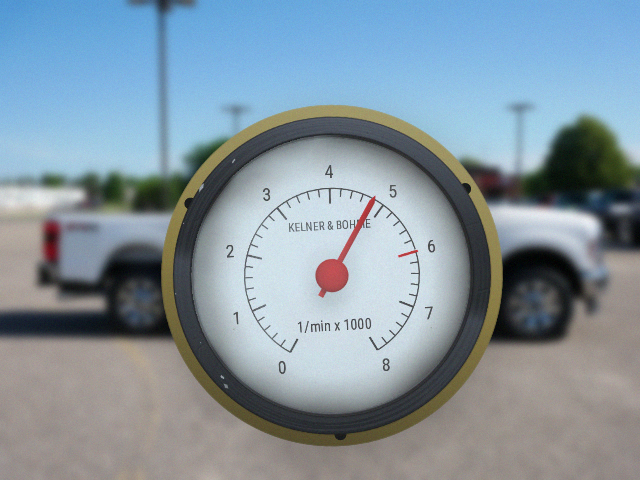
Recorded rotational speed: 4800; rpm
